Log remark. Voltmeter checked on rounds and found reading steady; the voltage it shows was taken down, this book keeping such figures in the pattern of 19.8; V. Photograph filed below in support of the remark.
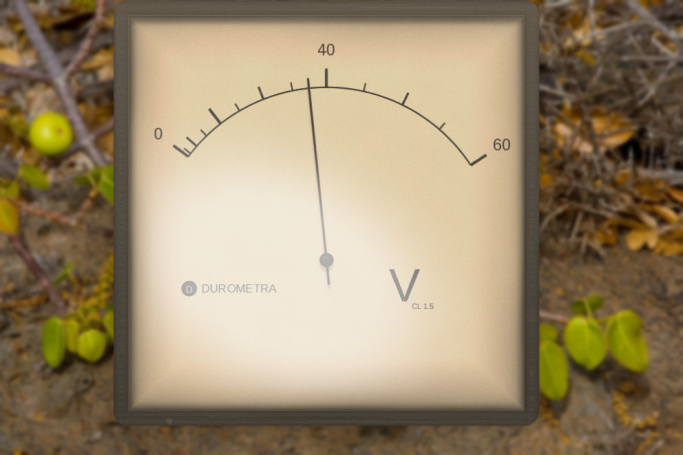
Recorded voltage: 37.5; V
